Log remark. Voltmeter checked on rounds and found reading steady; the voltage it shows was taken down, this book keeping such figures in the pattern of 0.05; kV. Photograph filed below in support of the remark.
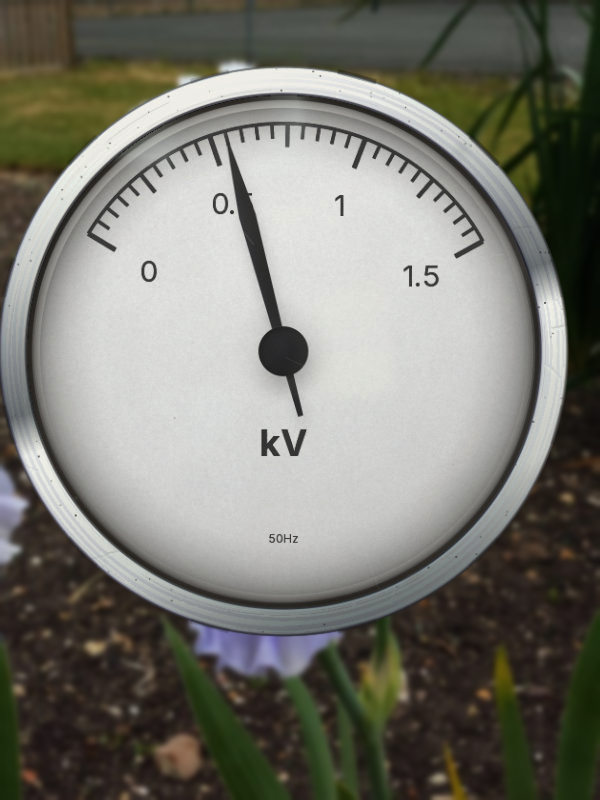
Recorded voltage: 0.55; kV
